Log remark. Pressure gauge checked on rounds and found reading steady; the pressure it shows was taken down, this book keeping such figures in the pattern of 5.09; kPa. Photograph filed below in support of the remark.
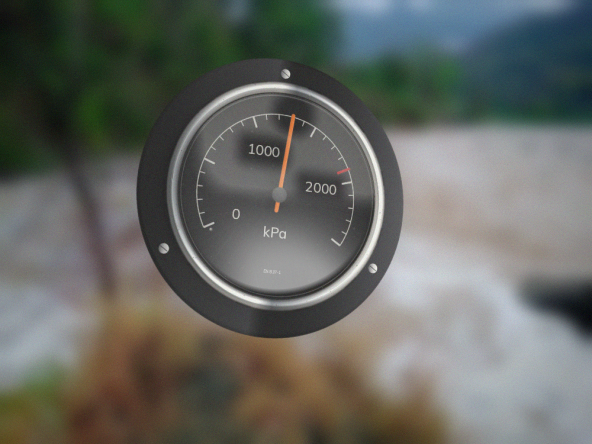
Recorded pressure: 1300; kPa
